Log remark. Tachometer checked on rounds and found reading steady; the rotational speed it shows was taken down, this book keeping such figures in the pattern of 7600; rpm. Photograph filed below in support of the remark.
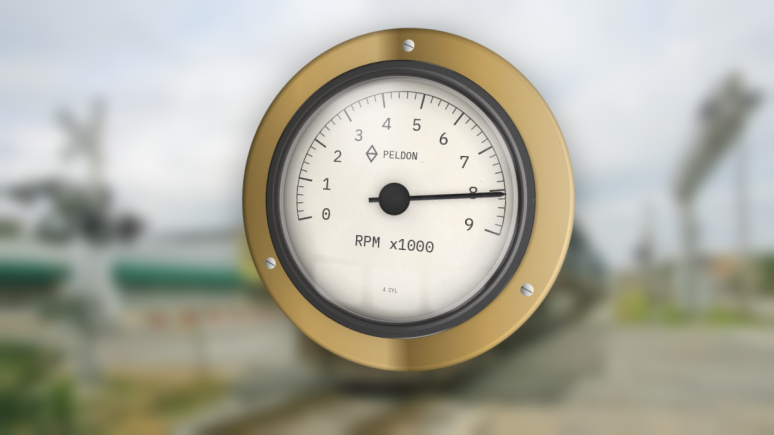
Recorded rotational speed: 8100; rpm
